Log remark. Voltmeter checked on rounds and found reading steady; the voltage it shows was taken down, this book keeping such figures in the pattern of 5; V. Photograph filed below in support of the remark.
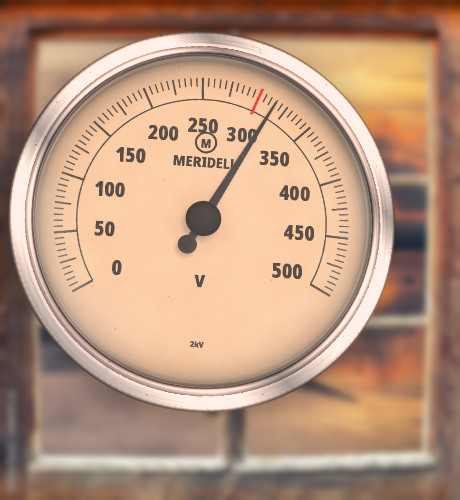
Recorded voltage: 315; V
